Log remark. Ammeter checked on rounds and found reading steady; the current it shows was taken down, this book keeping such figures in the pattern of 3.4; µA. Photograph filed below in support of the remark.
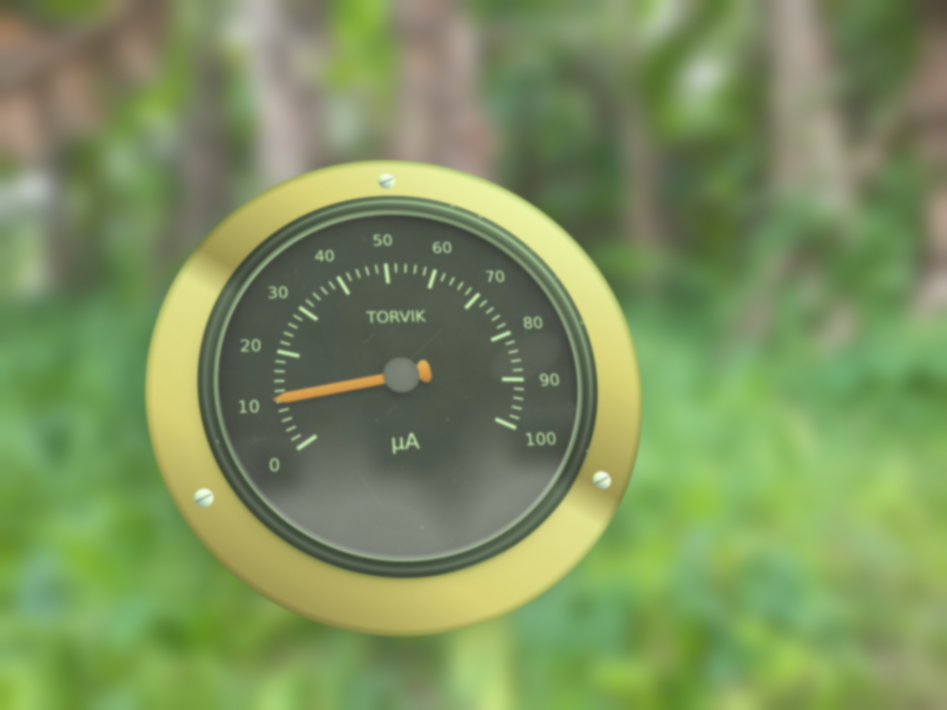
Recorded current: 10; µA
